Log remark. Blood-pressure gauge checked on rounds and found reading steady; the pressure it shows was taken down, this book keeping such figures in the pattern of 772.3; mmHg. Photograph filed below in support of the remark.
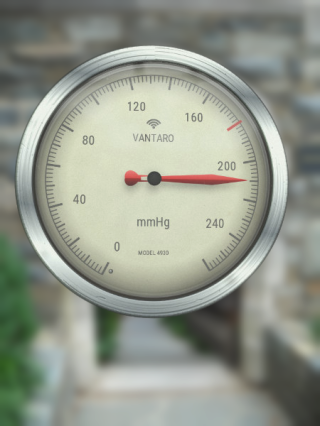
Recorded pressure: 210; mmHg
